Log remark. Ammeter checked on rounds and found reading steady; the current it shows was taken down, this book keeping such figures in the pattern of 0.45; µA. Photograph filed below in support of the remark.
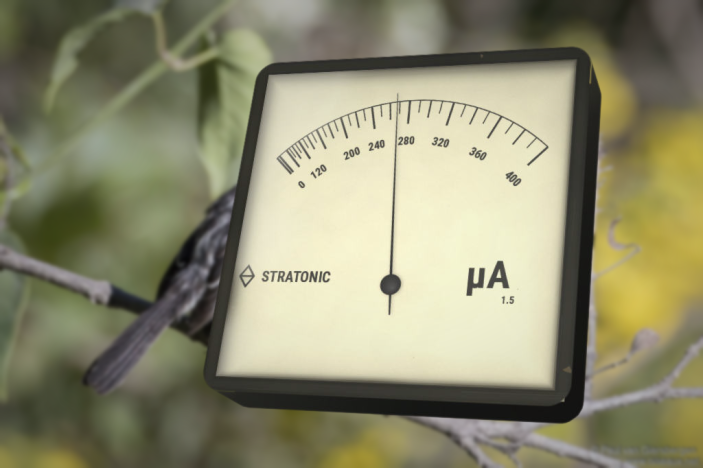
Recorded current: 270; µA
